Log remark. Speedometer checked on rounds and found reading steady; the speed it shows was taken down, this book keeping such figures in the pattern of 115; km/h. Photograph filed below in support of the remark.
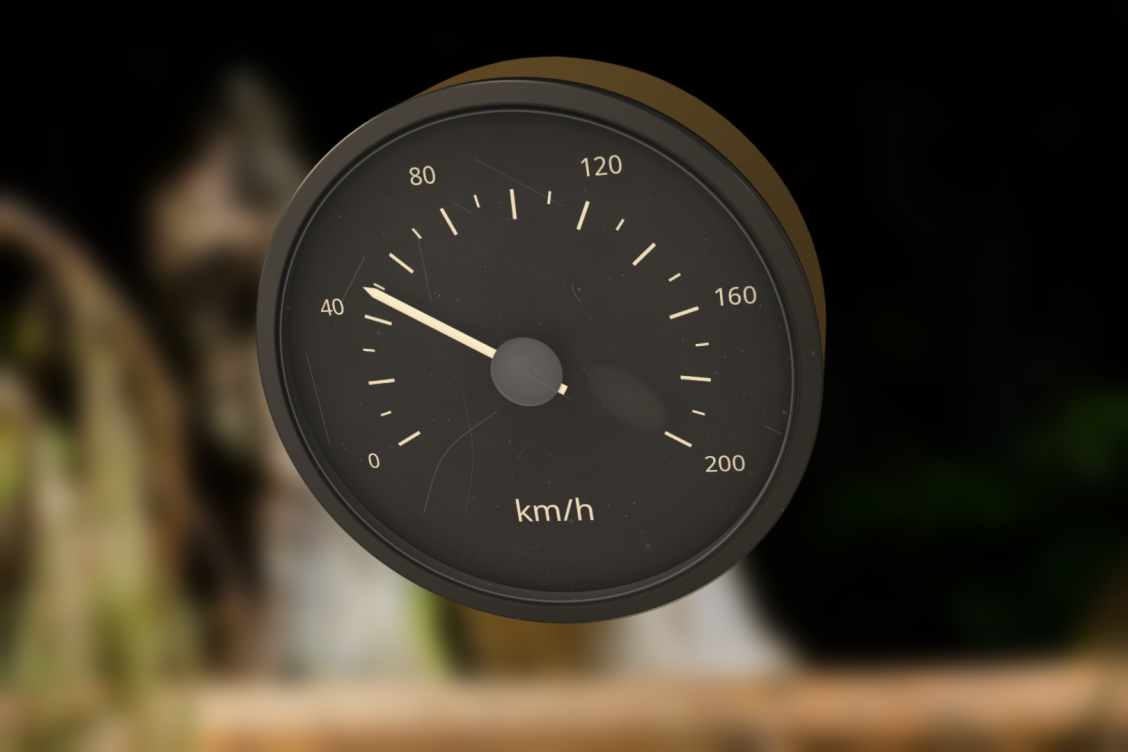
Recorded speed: 50; km/h
